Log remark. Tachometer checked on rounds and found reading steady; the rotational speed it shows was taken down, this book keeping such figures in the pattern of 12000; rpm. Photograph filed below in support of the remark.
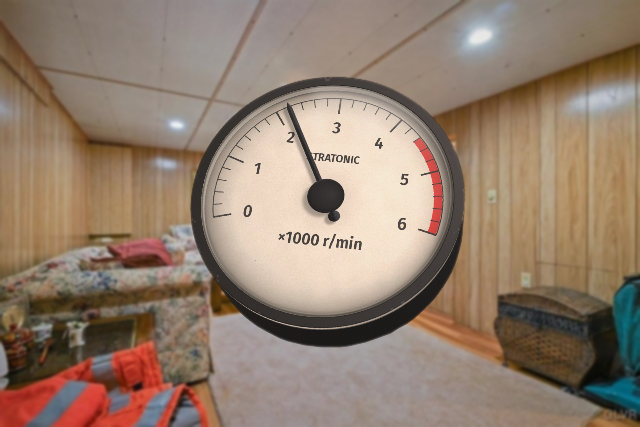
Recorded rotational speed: 2200; rpm
